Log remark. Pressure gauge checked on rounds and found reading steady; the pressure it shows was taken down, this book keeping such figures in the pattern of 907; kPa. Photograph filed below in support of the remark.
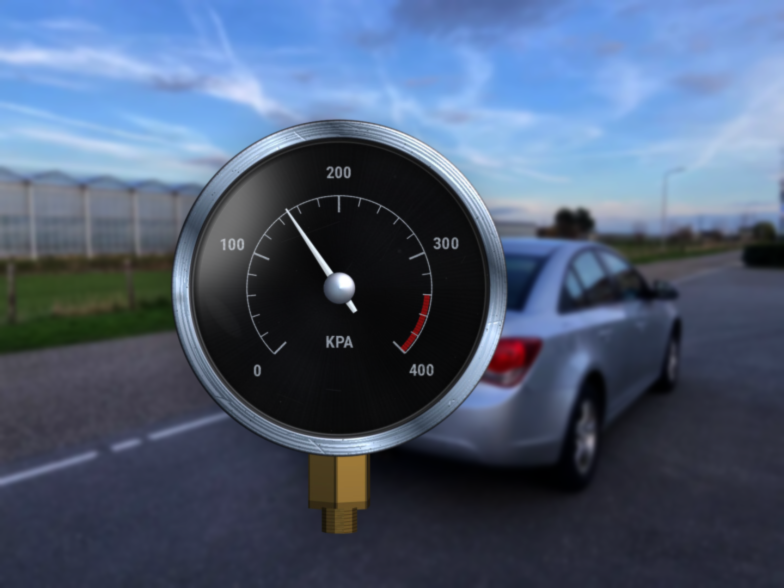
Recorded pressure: 150; kPa
